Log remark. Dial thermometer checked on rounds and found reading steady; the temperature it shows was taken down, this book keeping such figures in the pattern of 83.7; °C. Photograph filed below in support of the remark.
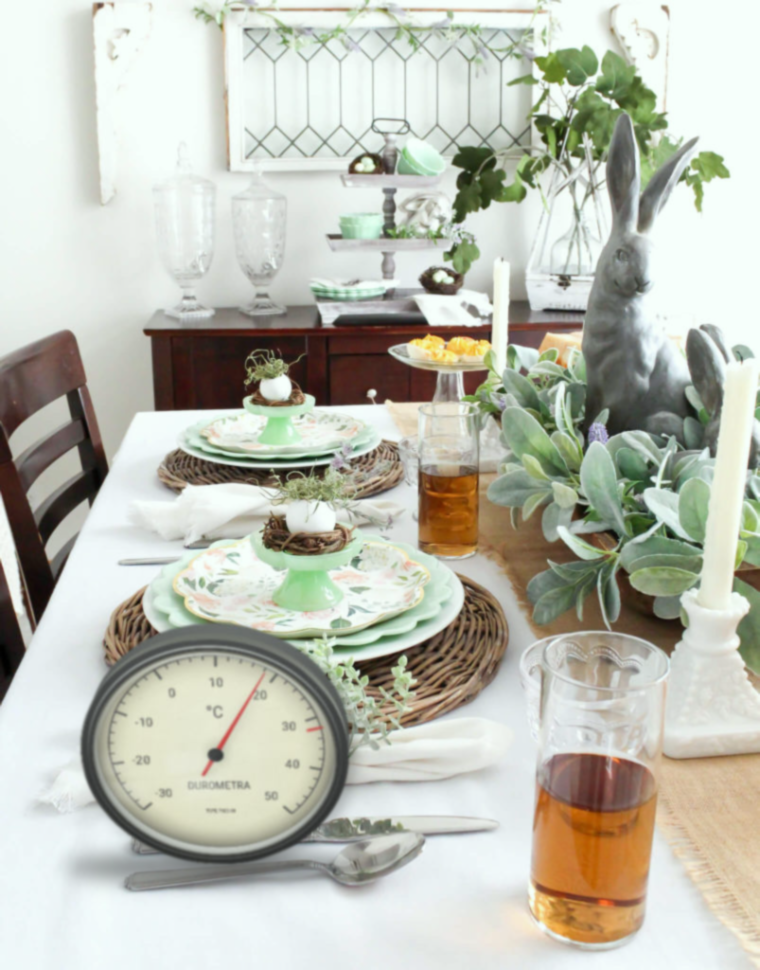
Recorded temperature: 18; °C
